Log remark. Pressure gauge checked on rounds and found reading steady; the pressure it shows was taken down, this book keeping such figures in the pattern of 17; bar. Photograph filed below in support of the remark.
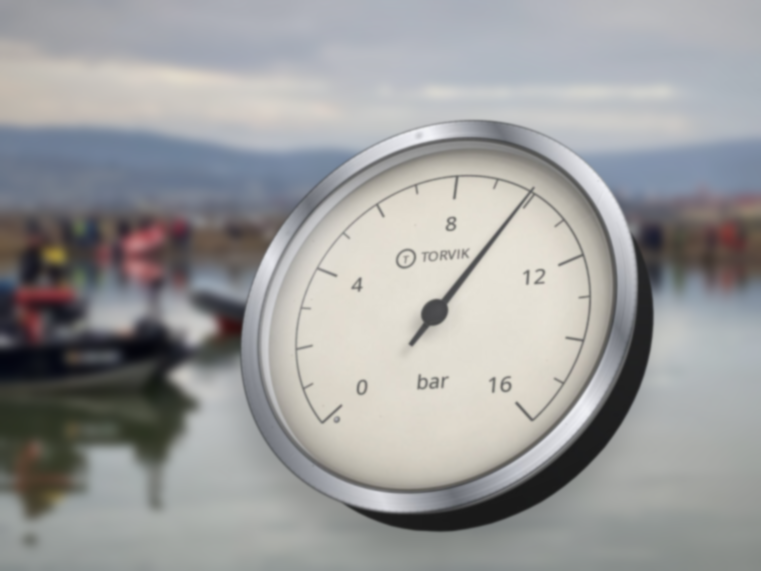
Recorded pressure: 10; bar
